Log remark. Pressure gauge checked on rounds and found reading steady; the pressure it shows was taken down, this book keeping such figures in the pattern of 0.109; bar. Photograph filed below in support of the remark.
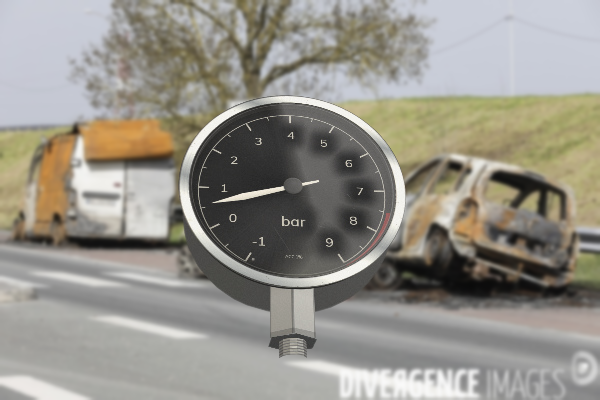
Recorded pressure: 0.5; bar
